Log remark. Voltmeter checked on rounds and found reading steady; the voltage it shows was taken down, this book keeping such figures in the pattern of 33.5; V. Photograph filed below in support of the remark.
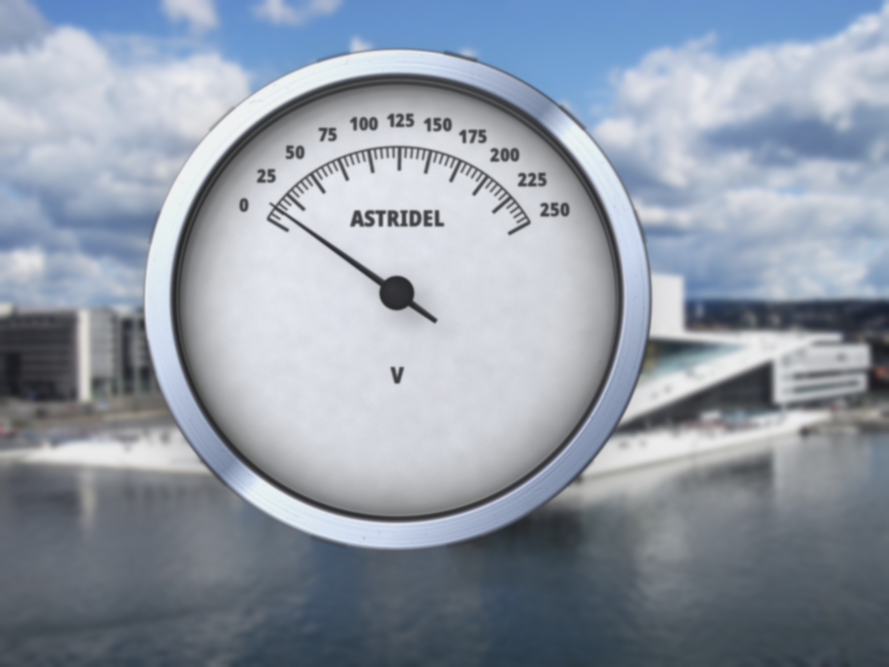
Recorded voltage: 10; V
